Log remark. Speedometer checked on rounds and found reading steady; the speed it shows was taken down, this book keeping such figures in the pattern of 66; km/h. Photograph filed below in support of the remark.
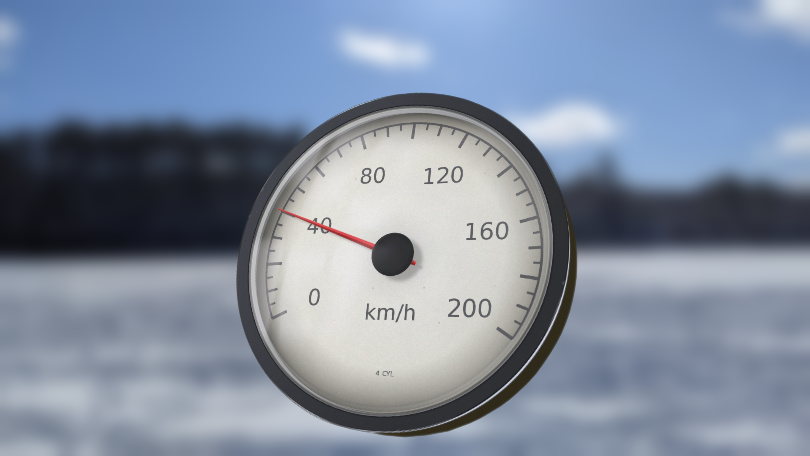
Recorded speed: 40; km/h
